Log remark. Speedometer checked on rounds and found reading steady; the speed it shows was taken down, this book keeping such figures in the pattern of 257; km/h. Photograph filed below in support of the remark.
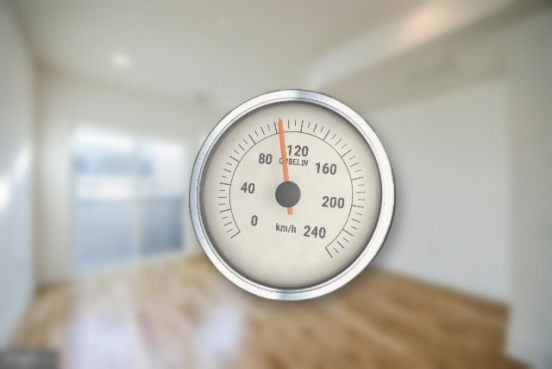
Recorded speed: 105; km/h
